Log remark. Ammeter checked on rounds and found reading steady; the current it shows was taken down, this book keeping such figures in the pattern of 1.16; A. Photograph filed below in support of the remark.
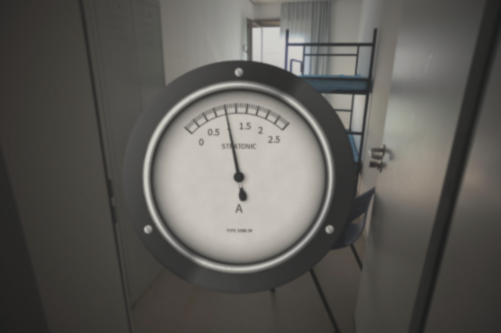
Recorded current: 1; A
